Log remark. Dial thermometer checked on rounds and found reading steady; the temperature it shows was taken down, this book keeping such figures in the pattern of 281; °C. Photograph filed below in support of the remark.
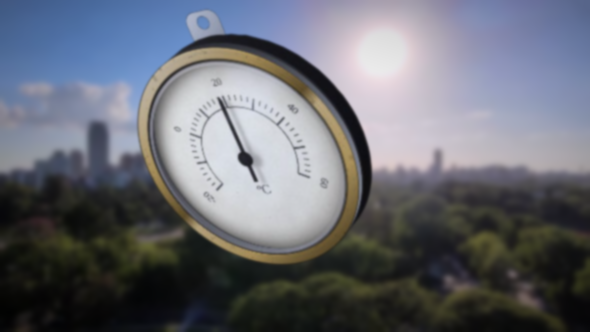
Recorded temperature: 20; °C
